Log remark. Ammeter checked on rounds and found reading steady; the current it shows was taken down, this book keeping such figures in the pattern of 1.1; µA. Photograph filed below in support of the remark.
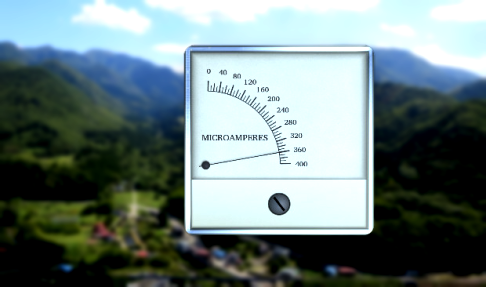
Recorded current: 360; µA
